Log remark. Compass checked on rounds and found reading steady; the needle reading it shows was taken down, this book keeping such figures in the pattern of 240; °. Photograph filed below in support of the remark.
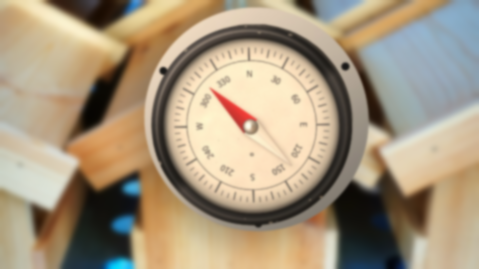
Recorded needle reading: 315; °
